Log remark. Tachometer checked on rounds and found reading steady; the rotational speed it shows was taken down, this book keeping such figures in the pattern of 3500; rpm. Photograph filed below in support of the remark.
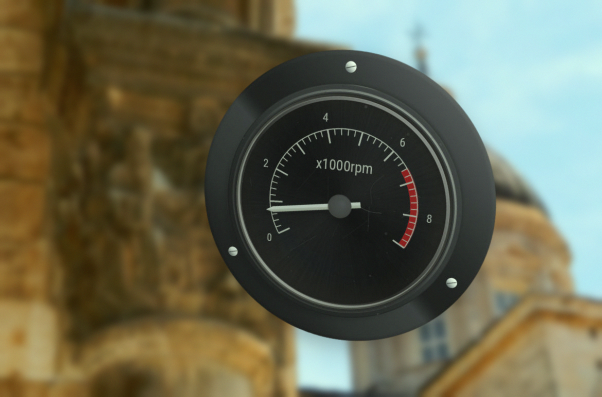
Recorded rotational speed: 800; rpm
